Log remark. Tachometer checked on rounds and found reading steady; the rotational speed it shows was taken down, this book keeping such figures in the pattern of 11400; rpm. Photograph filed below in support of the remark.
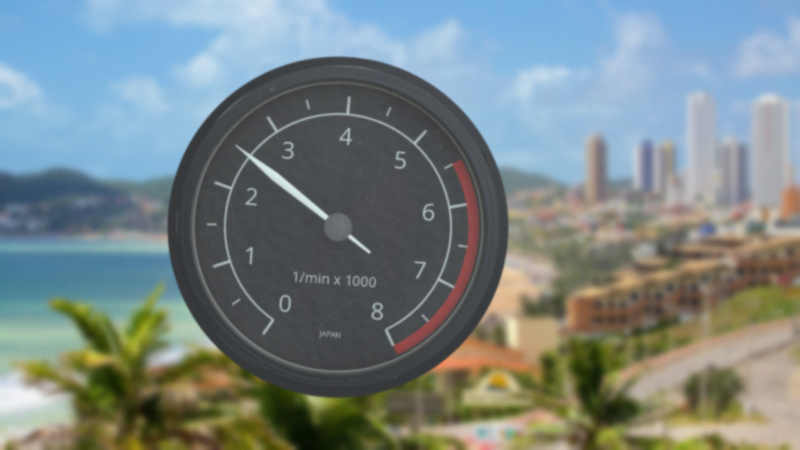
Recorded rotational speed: 2500; rpm
